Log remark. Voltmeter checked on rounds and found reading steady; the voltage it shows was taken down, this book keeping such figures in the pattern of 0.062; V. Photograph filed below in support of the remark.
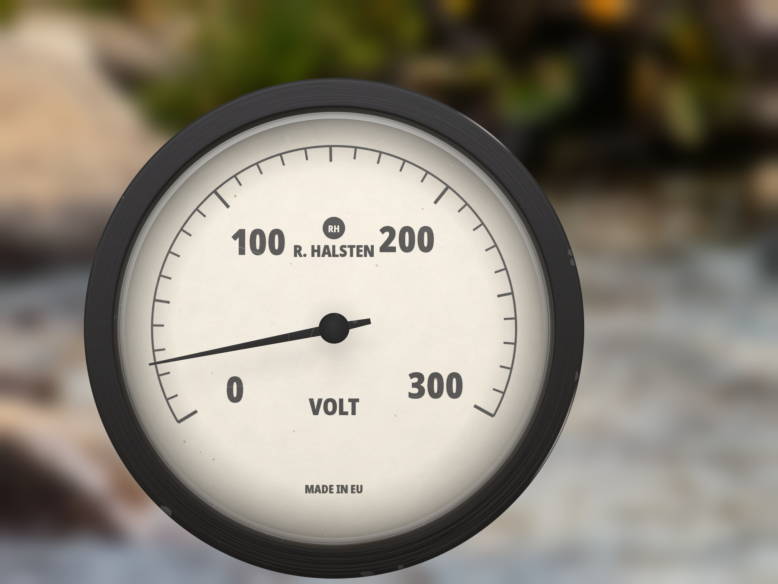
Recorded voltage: 25; V
